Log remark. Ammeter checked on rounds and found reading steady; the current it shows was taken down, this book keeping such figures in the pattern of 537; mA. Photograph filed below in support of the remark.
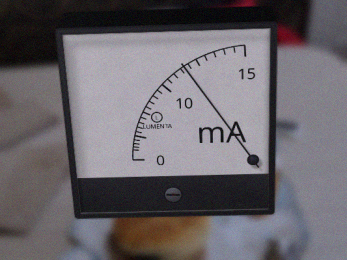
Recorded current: 11.75; mA
